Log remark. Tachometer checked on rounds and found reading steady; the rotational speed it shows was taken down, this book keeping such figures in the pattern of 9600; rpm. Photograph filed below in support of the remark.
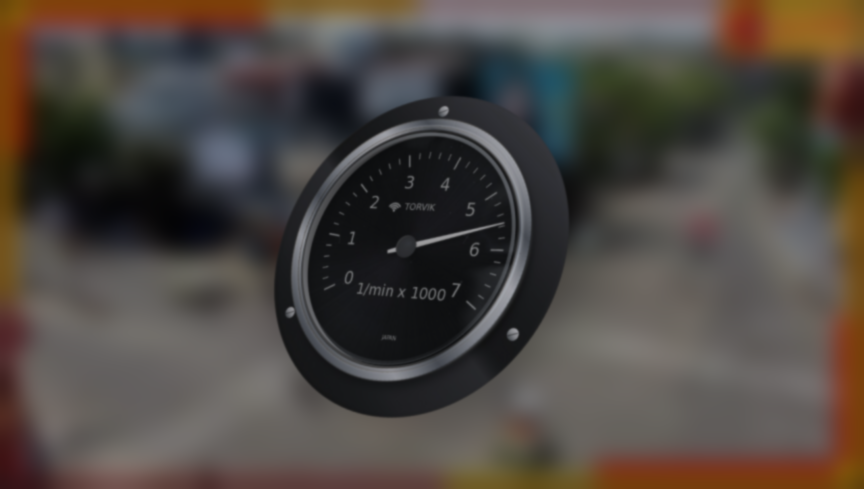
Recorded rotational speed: 5600; rpm
